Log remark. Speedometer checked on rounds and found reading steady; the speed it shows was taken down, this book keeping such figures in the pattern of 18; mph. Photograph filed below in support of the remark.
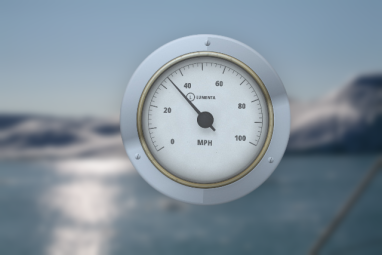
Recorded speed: 34; mph
